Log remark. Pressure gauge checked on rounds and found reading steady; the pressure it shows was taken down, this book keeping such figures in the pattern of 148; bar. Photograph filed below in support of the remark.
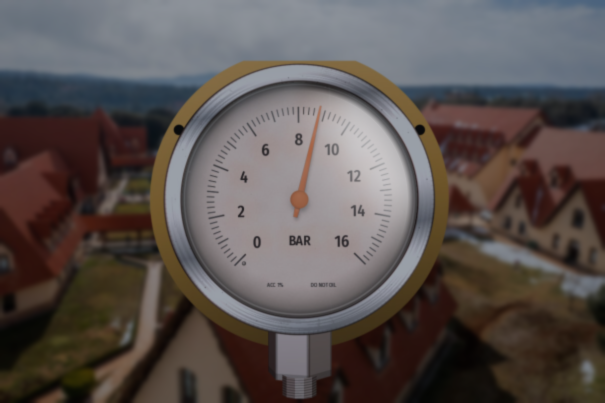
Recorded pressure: 8.8; bar
